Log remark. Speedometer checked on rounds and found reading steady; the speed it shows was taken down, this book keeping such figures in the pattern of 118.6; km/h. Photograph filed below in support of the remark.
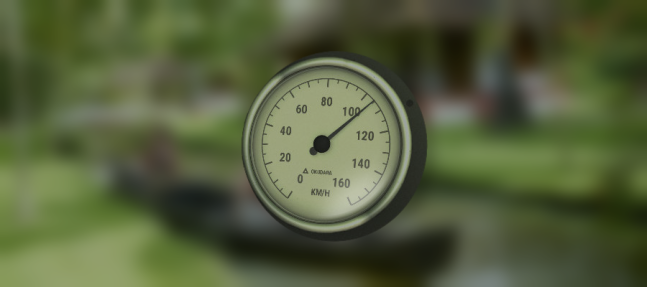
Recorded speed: 105; km/h
